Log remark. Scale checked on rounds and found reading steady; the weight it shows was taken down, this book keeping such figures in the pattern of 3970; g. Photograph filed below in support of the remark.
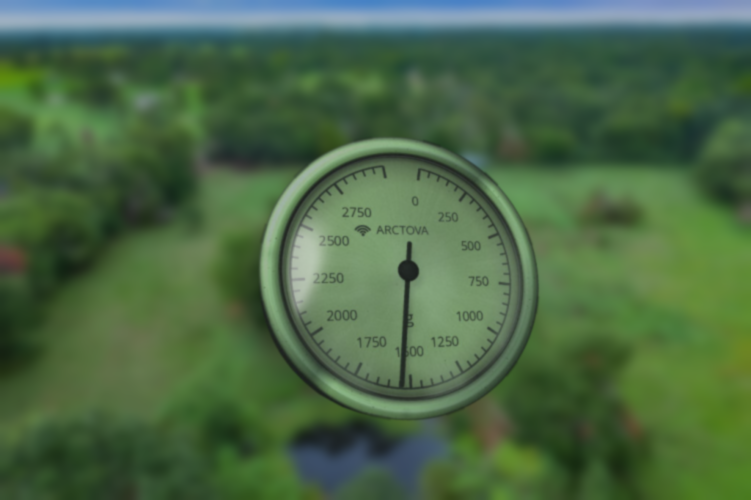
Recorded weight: 1550; g
